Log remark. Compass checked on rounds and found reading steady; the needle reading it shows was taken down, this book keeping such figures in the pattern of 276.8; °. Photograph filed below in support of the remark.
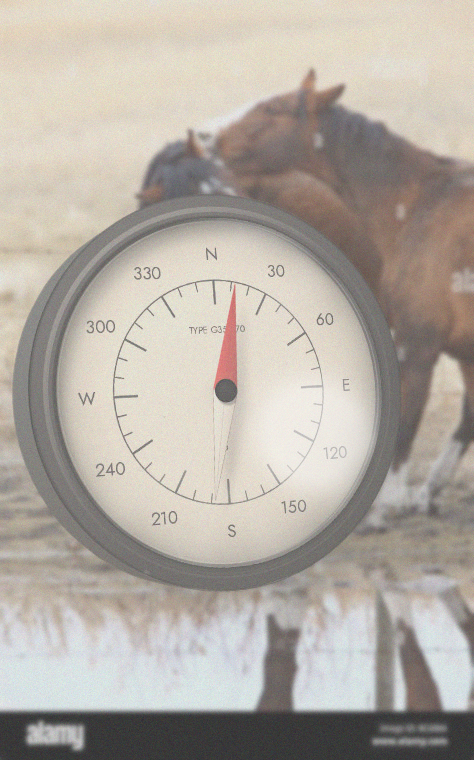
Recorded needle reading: 10; °
